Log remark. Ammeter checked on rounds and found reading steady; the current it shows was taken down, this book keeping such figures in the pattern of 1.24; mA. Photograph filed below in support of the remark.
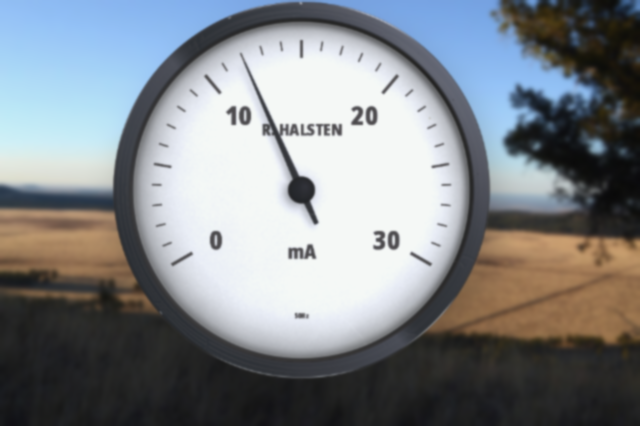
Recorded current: 12; mA
